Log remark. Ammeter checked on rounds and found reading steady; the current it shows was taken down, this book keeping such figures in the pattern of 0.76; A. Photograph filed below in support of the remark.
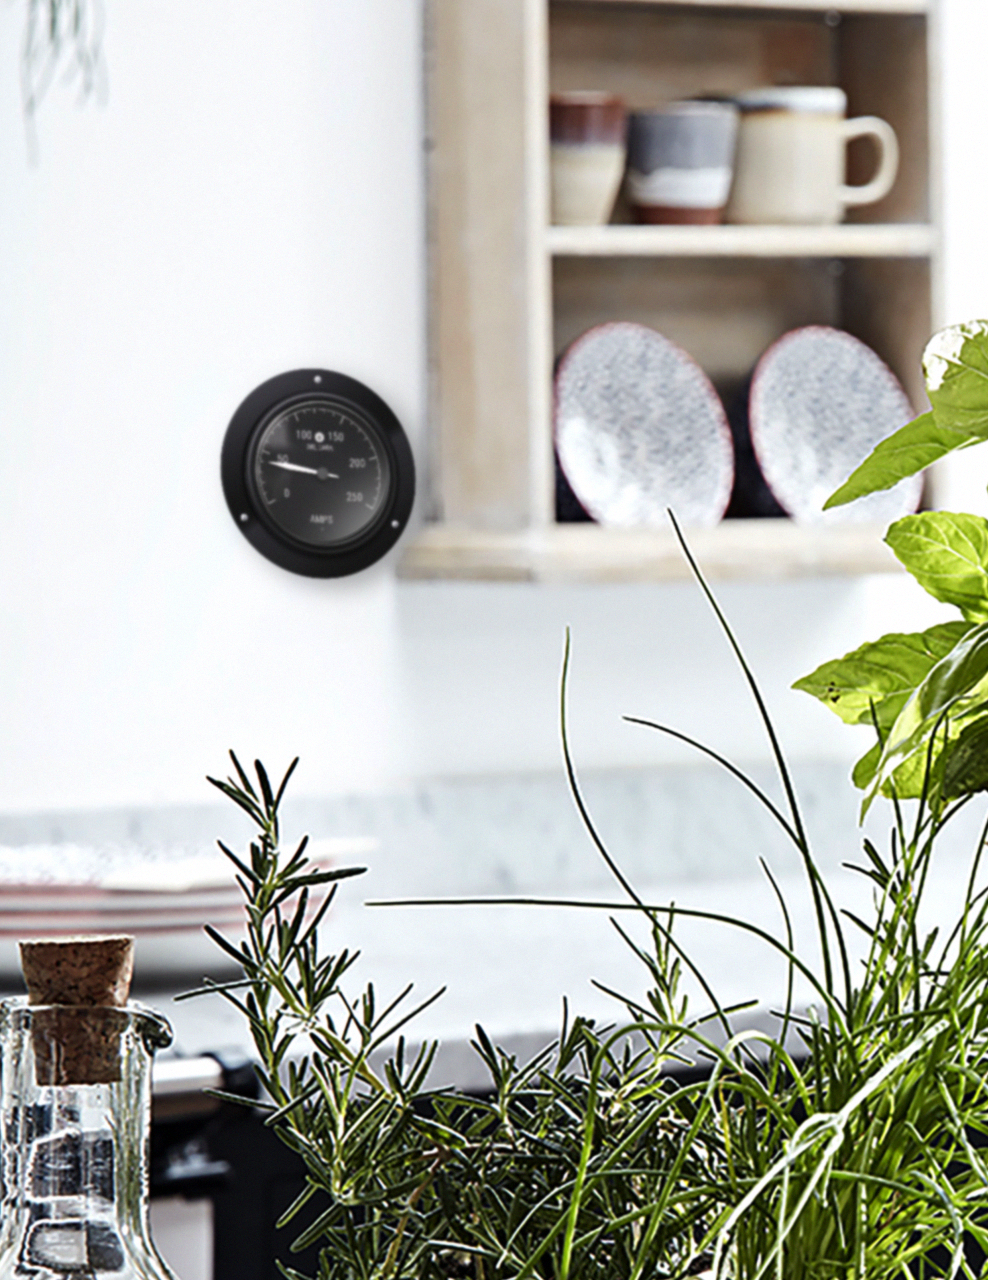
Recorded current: 40; A
